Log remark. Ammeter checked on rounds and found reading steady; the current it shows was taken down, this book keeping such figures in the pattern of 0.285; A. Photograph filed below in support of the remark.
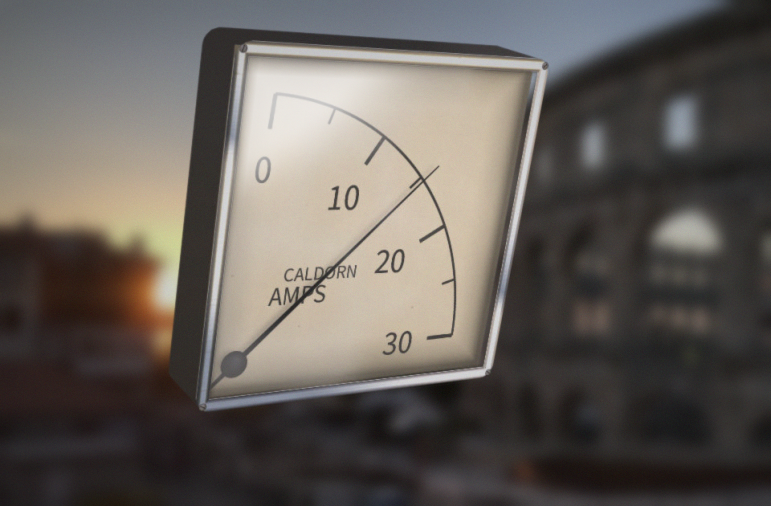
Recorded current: 15; A
